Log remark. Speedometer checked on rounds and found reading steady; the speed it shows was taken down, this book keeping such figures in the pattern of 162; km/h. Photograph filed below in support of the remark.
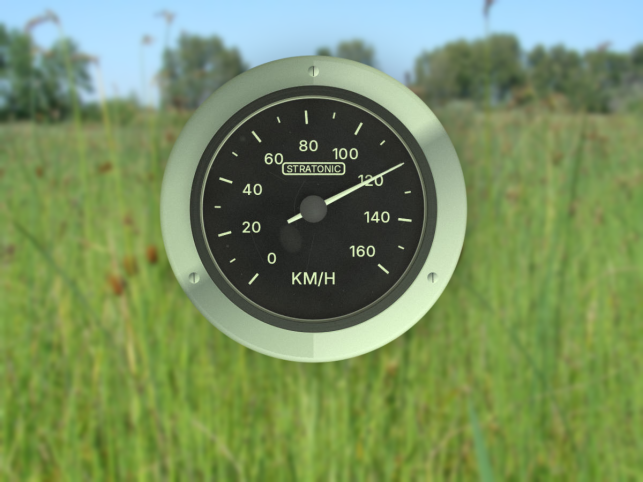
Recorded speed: 120; km/h
